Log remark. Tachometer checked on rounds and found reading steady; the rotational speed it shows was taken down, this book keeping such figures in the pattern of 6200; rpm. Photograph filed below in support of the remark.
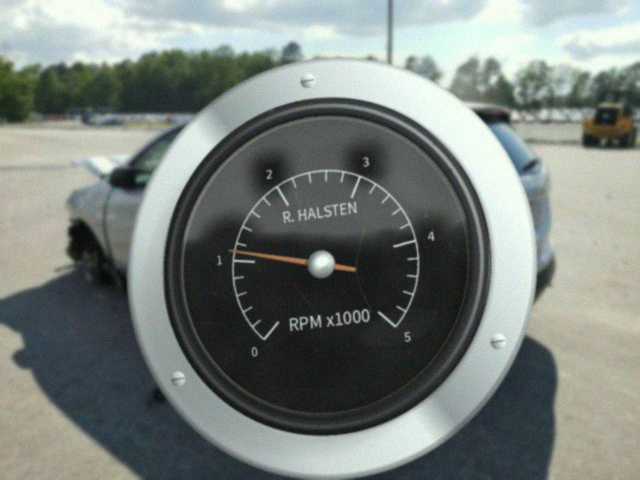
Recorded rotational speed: 1100; rpm
